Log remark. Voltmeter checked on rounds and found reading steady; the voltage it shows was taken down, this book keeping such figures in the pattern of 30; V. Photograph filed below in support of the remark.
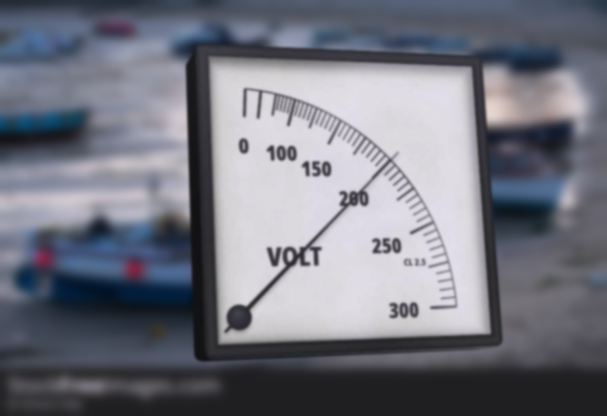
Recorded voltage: 200; V
